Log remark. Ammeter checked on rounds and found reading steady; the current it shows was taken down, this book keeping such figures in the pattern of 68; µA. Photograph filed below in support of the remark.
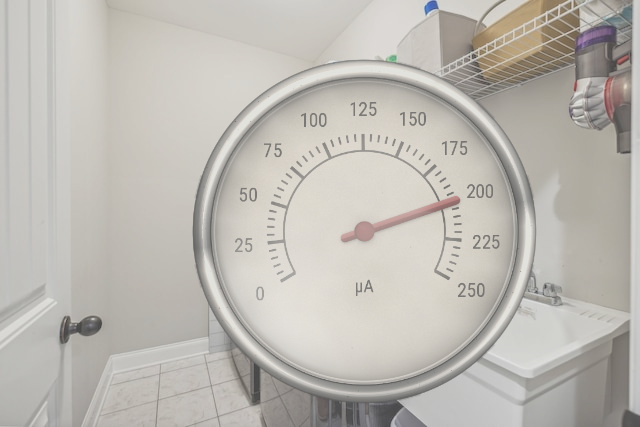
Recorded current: 200; µA
